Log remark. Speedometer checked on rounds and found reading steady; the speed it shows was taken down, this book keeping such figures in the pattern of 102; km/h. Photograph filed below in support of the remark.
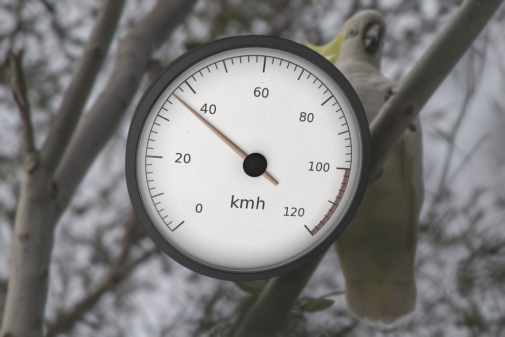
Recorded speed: 36; km/h
